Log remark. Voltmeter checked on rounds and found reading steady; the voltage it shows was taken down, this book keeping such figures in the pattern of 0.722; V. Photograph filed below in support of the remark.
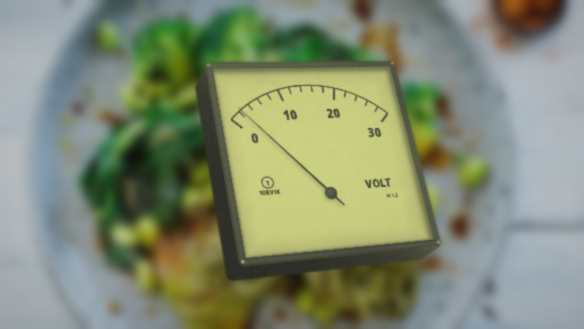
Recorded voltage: 2; V
